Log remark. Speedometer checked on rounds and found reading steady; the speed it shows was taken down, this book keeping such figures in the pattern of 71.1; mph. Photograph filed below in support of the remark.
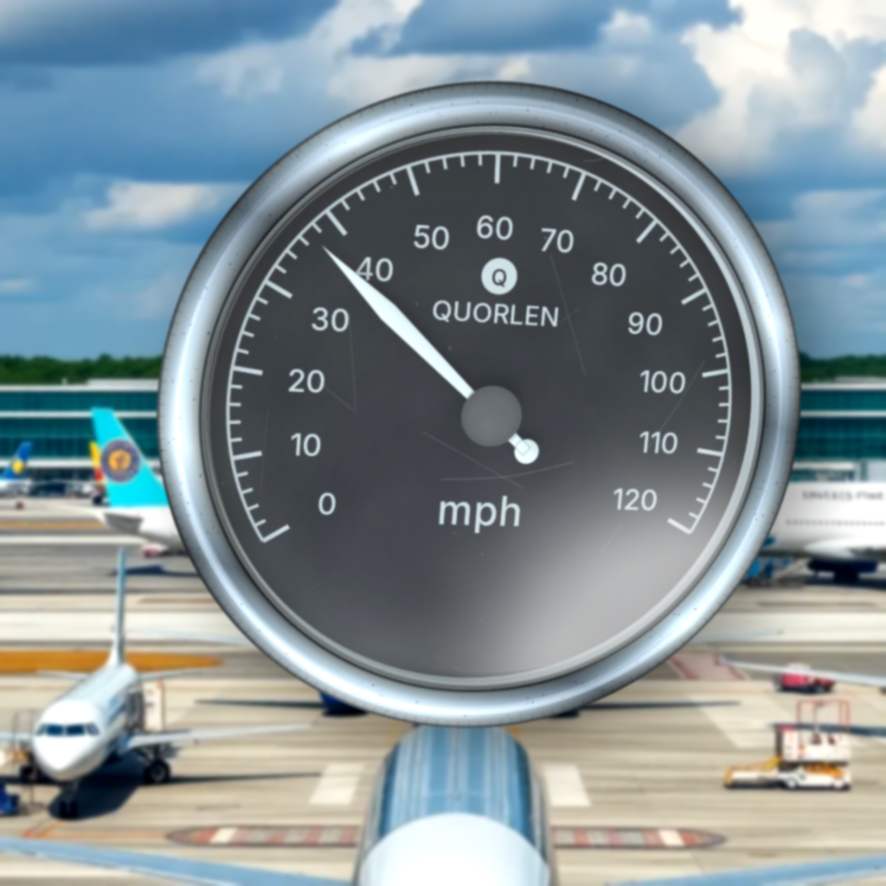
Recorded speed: 37; mph
